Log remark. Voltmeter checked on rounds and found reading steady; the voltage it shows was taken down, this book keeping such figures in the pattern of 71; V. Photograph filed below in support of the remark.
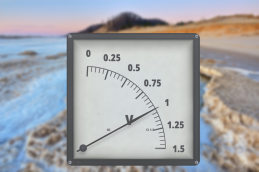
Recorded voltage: 1; V
